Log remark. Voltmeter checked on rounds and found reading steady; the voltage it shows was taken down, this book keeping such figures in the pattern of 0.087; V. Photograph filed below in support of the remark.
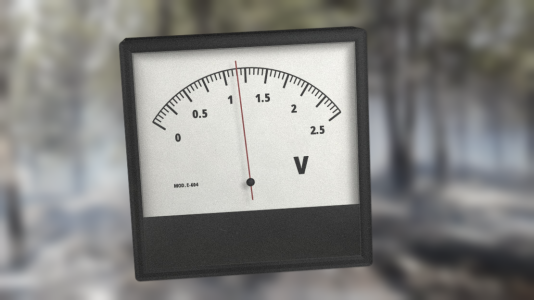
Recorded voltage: 1.15; V
